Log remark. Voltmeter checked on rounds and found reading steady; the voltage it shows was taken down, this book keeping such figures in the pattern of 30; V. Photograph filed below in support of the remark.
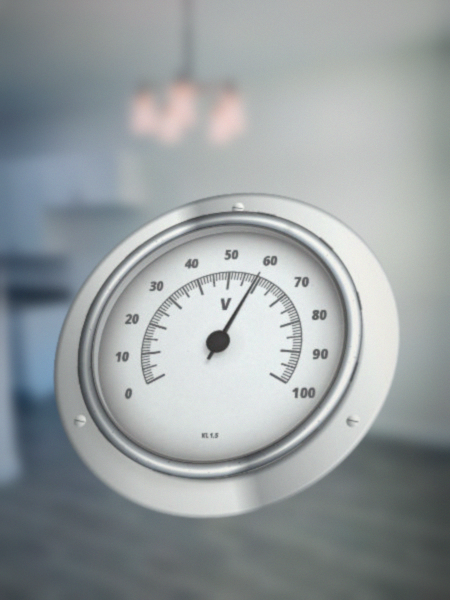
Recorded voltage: 60; V
